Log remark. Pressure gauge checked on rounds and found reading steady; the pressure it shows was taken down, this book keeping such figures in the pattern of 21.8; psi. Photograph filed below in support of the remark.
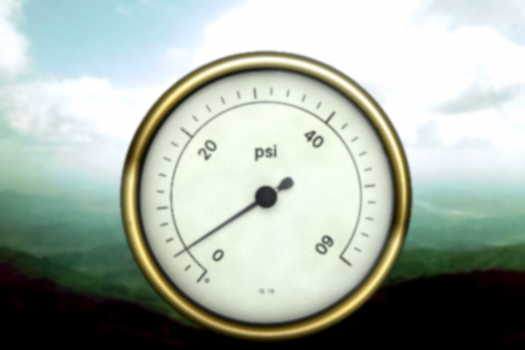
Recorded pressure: 4; psi
